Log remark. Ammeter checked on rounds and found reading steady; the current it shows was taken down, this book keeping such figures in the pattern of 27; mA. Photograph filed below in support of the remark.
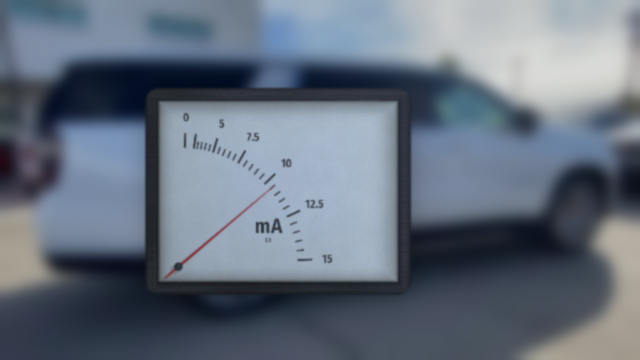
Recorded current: 10.5; mA
